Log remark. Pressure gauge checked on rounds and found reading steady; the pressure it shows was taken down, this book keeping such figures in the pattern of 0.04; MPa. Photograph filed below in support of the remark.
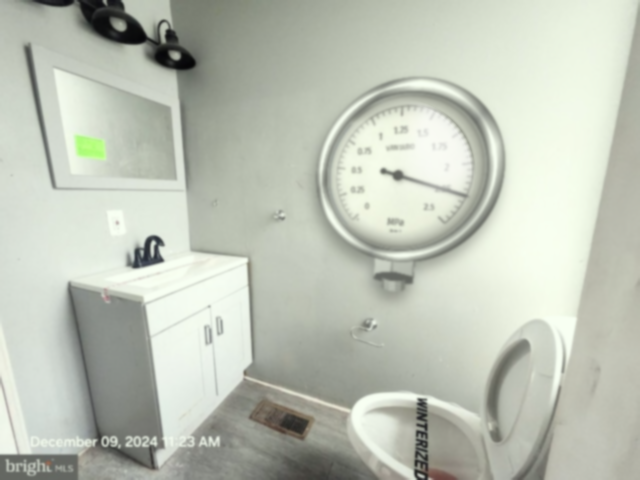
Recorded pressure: 2.25; MPa
